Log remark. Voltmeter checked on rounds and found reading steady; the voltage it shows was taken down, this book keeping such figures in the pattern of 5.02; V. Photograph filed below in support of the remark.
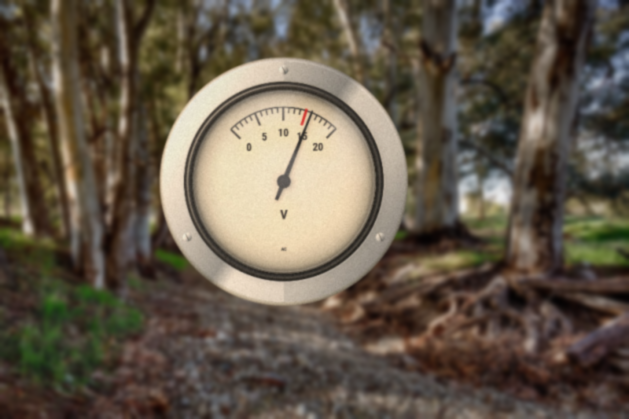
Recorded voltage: 15; V
